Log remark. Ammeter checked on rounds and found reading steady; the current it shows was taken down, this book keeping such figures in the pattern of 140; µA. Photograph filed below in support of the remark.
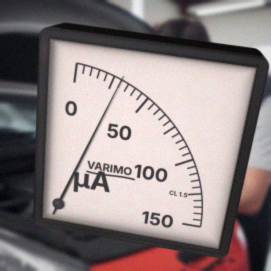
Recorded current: 30; µA
